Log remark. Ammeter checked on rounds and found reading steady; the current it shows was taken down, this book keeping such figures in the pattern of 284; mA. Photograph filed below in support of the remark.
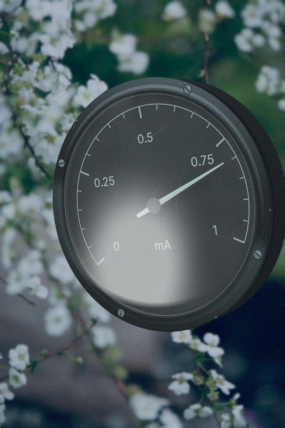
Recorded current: 0.8; mA
